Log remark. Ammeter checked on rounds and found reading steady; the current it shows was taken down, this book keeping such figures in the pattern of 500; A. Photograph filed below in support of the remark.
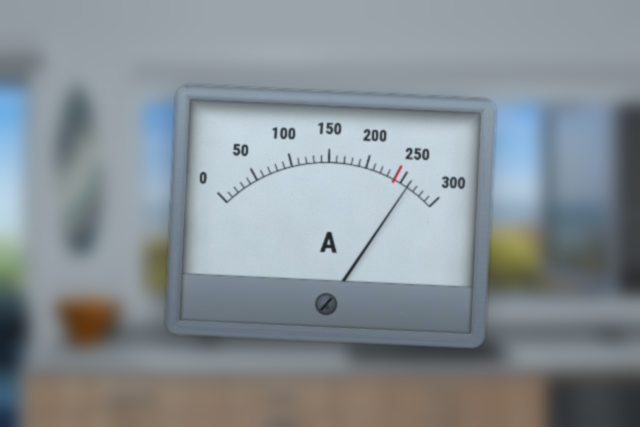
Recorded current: 260; A
